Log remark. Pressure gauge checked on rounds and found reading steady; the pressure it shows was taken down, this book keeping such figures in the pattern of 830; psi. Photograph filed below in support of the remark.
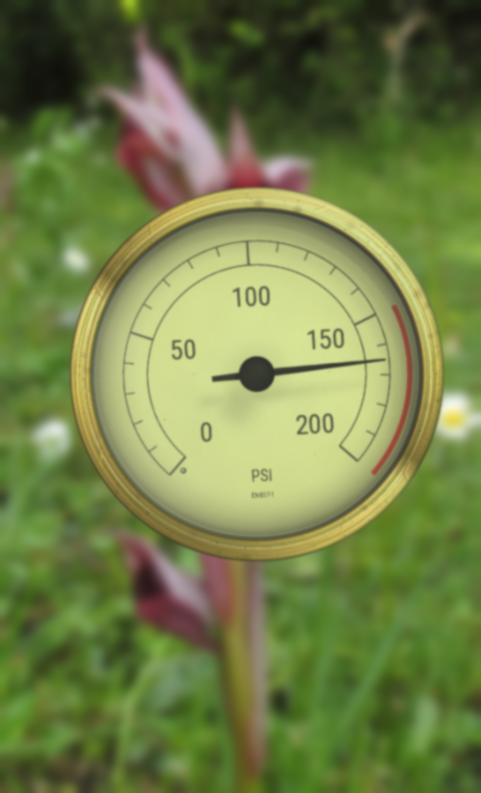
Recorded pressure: 165; psi
